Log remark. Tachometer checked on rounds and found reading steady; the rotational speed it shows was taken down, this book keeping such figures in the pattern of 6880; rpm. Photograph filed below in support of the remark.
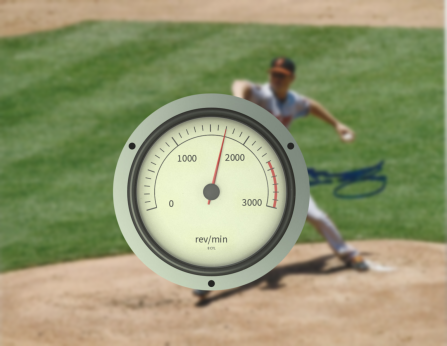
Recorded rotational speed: 1700; rpm
